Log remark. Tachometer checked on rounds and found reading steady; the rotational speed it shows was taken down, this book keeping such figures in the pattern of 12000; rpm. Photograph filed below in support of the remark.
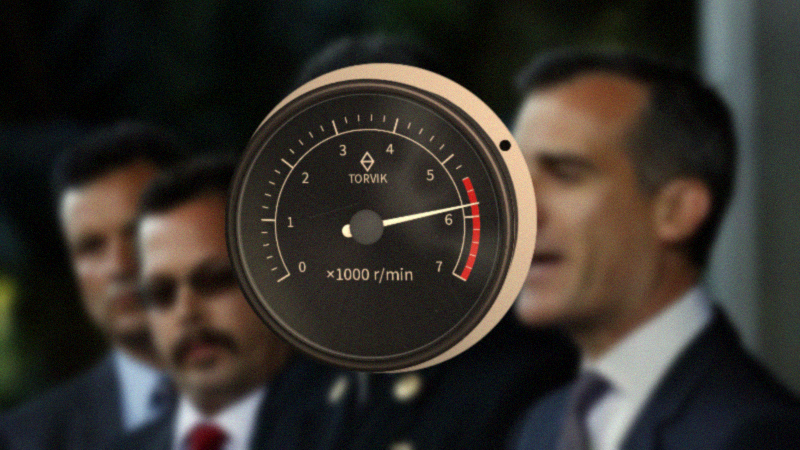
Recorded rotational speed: 5800; rpm
